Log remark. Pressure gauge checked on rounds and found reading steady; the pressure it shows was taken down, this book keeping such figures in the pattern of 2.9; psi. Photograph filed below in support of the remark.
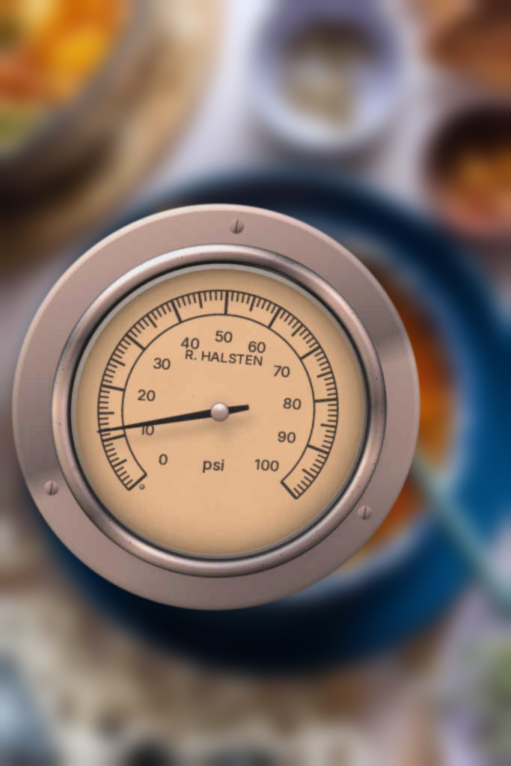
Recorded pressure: 12; psi
